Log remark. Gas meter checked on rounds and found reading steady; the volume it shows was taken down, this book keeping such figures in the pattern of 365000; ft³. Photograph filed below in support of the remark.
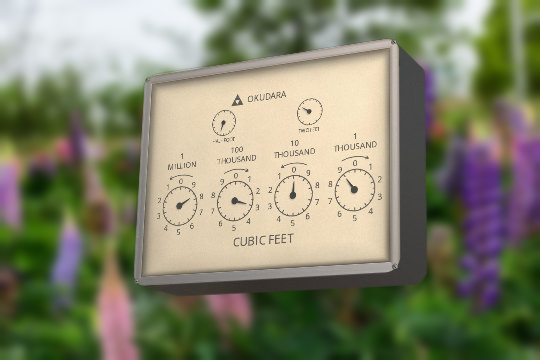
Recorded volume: 829900; ft³
